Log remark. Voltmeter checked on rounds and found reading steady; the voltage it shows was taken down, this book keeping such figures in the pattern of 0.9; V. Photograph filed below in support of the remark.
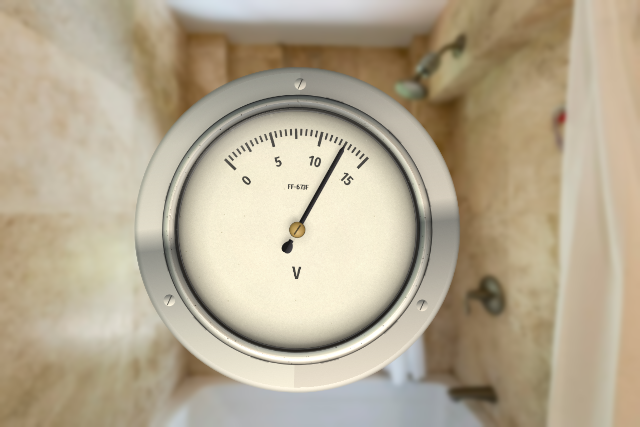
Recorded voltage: 12.5; V
